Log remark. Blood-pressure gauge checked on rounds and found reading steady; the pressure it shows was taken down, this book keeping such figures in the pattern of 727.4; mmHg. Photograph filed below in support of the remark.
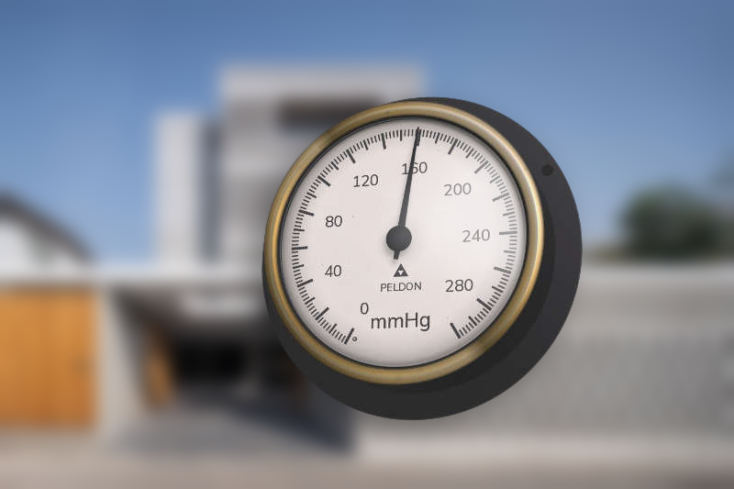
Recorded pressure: 160; mmHg
